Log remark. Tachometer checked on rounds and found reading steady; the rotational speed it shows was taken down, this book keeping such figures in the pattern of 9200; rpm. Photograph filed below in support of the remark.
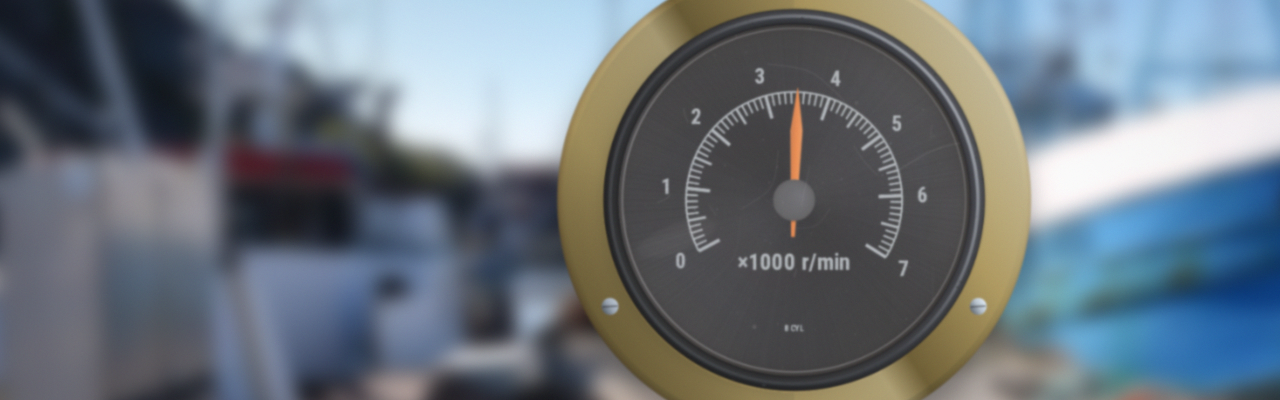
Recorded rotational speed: 3500; rpm
